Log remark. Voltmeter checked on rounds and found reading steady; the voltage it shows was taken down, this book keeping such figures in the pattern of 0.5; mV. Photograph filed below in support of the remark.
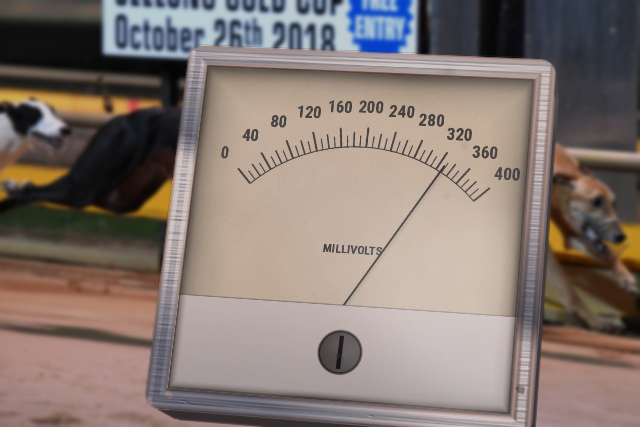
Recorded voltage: 330; mV
